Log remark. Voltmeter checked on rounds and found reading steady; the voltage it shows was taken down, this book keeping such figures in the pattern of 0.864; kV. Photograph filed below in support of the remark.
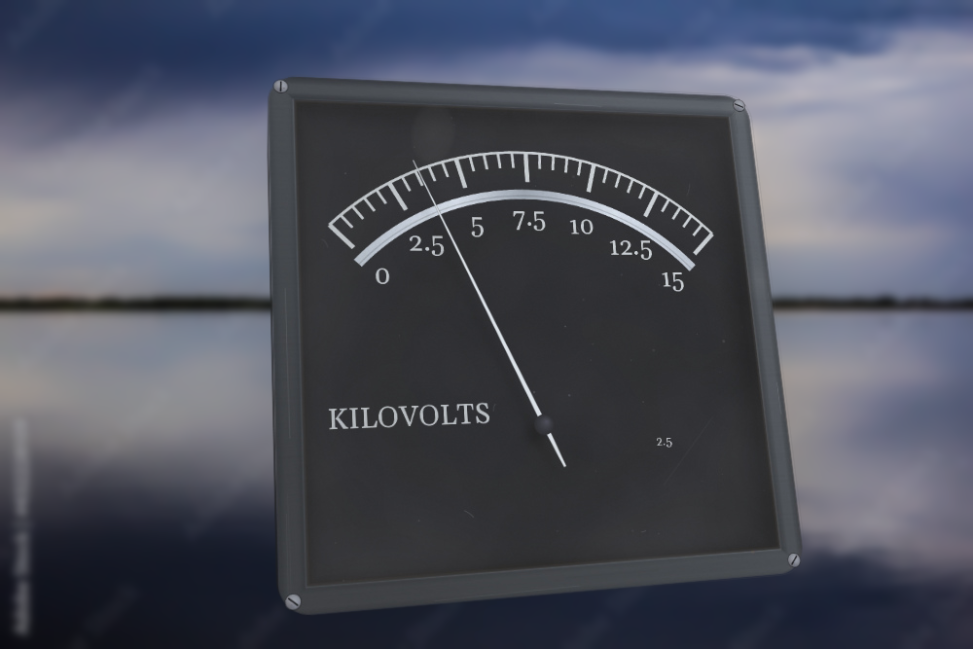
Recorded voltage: 3.5; kV
